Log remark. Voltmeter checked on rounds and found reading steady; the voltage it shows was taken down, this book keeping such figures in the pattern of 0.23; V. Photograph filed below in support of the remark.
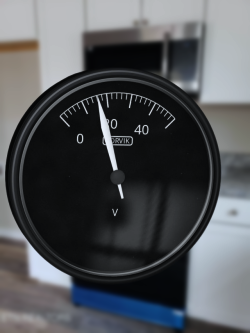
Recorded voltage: 16; V
